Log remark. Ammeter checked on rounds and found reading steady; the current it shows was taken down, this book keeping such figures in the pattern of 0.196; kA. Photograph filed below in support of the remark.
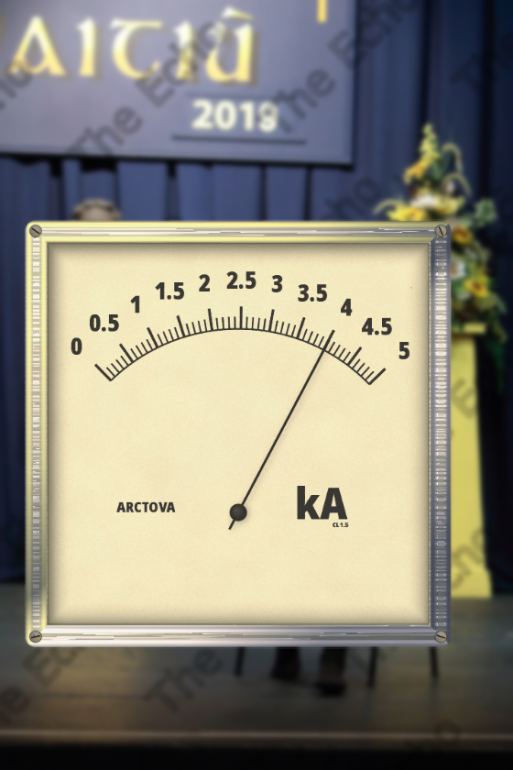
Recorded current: 4; kA
